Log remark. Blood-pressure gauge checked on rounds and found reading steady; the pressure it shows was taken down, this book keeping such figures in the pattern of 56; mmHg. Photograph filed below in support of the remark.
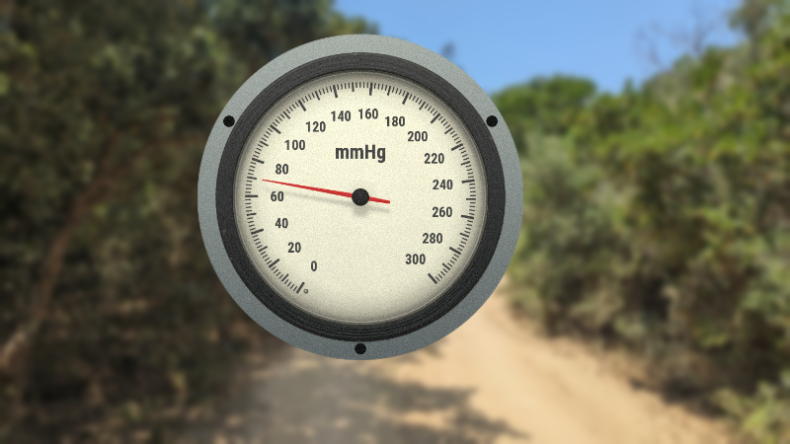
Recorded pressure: 70; mmHg
